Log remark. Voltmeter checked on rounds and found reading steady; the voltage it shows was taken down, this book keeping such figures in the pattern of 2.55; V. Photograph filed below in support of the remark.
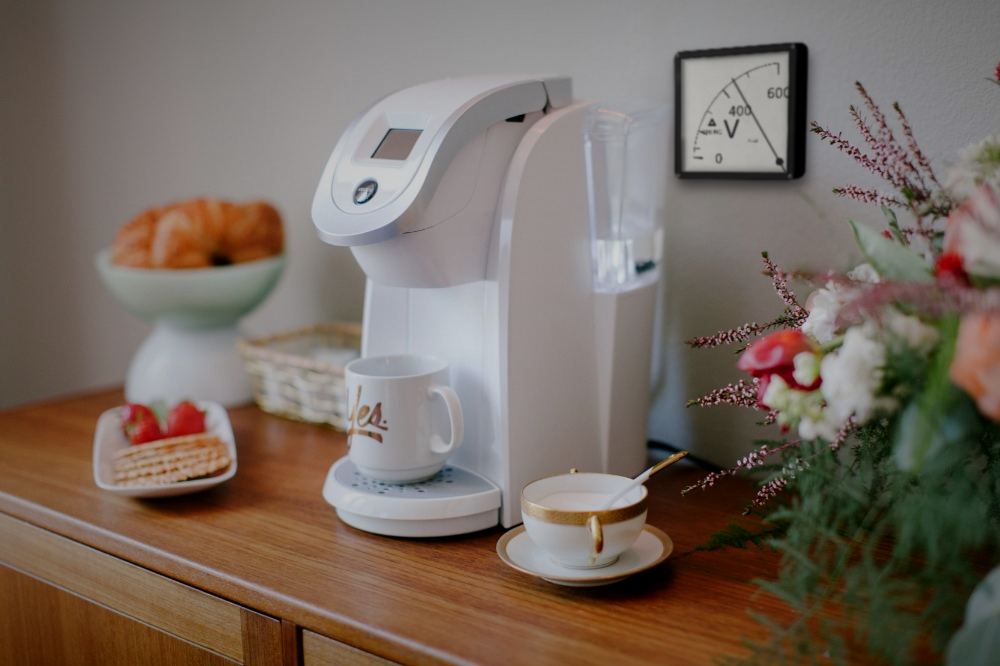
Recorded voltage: 450; V
